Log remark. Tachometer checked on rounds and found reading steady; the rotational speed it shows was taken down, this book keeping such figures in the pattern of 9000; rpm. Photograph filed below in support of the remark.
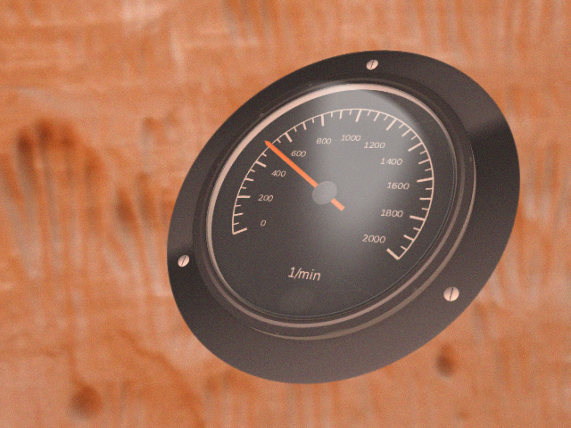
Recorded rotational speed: 500; rpm
